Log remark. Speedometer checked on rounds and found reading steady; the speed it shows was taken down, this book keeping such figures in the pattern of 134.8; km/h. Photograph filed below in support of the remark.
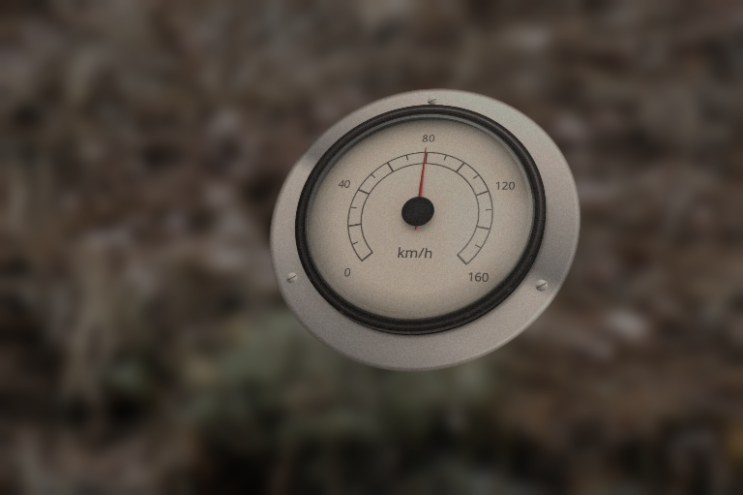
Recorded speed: 80; km/h
